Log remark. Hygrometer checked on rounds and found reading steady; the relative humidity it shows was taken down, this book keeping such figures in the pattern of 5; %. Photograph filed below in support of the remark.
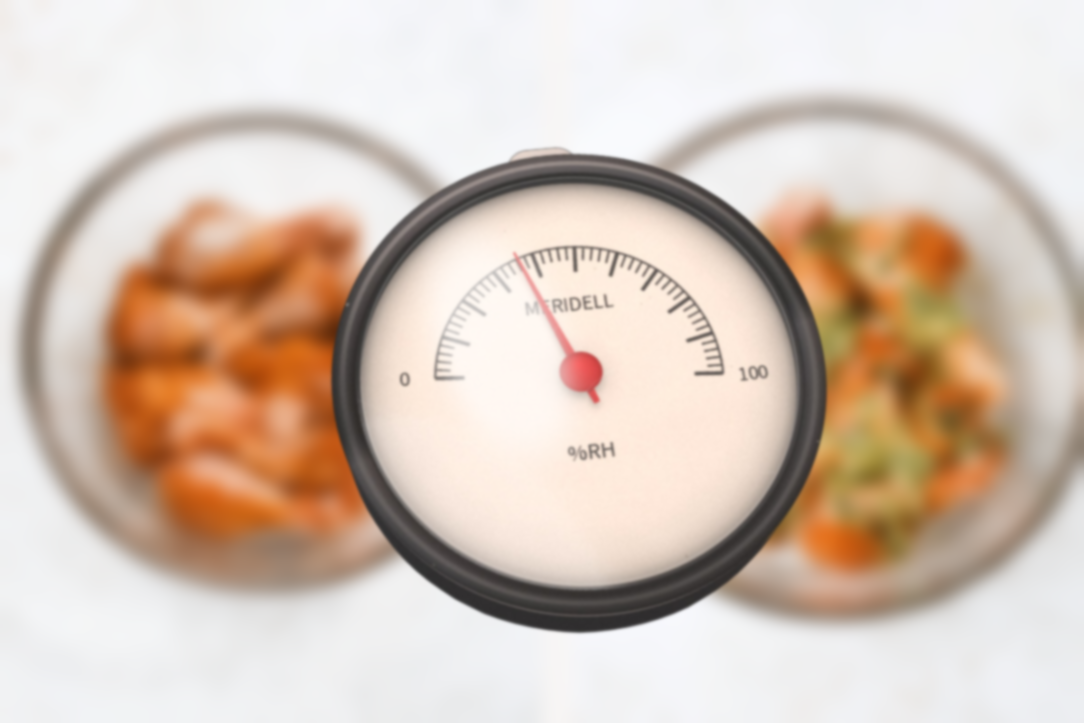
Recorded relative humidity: 36; %
